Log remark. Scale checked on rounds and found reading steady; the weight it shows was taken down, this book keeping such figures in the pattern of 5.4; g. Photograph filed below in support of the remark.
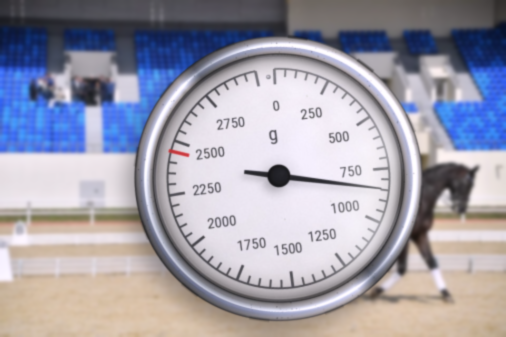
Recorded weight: 850; g
